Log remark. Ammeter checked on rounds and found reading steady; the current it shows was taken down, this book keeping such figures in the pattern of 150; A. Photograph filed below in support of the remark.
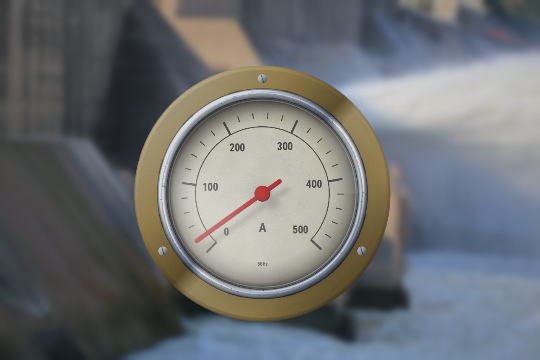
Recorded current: 20; A
